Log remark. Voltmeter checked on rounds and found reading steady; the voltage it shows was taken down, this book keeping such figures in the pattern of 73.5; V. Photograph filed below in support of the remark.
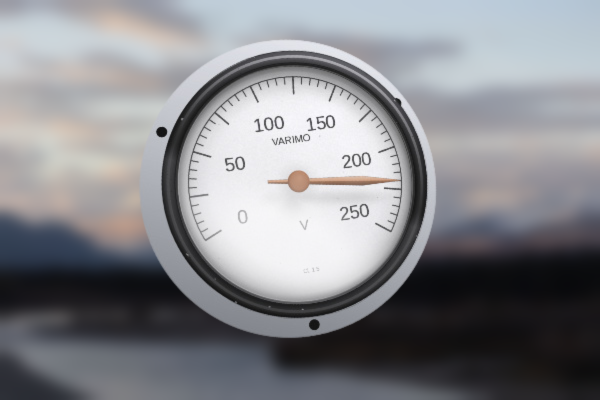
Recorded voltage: 220; V
